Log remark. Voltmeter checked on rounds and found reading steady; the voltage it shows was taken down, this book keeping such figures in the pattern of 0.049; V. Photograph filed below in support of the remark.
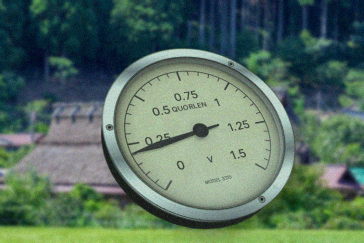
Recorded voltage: 0.2; V
